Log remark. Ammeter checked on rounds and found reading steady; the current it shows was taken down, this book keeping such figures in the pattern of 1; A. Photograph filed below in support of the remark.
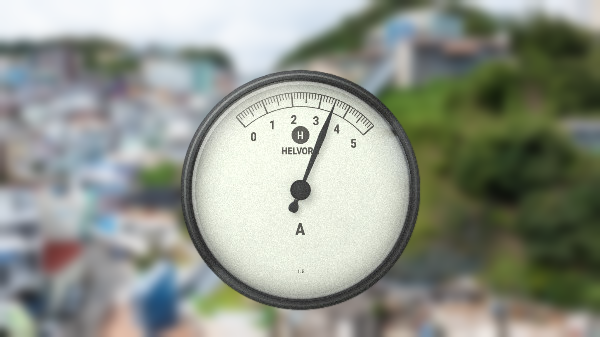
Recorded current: 3.5; A
